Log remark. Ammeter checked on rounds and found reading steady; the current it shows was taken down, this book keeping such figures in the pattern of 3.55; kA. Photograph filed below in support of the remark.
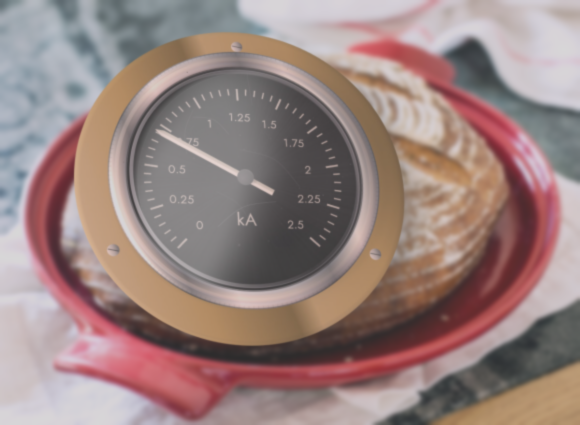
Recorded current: 0.7; kA
